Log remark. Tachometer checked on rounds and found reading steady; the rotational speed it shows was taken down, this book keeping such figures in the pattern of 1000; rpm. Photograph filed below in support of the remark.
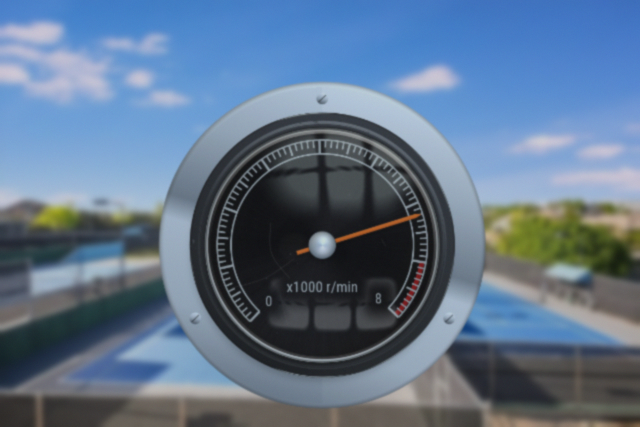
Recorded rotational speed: 6200; rpm
